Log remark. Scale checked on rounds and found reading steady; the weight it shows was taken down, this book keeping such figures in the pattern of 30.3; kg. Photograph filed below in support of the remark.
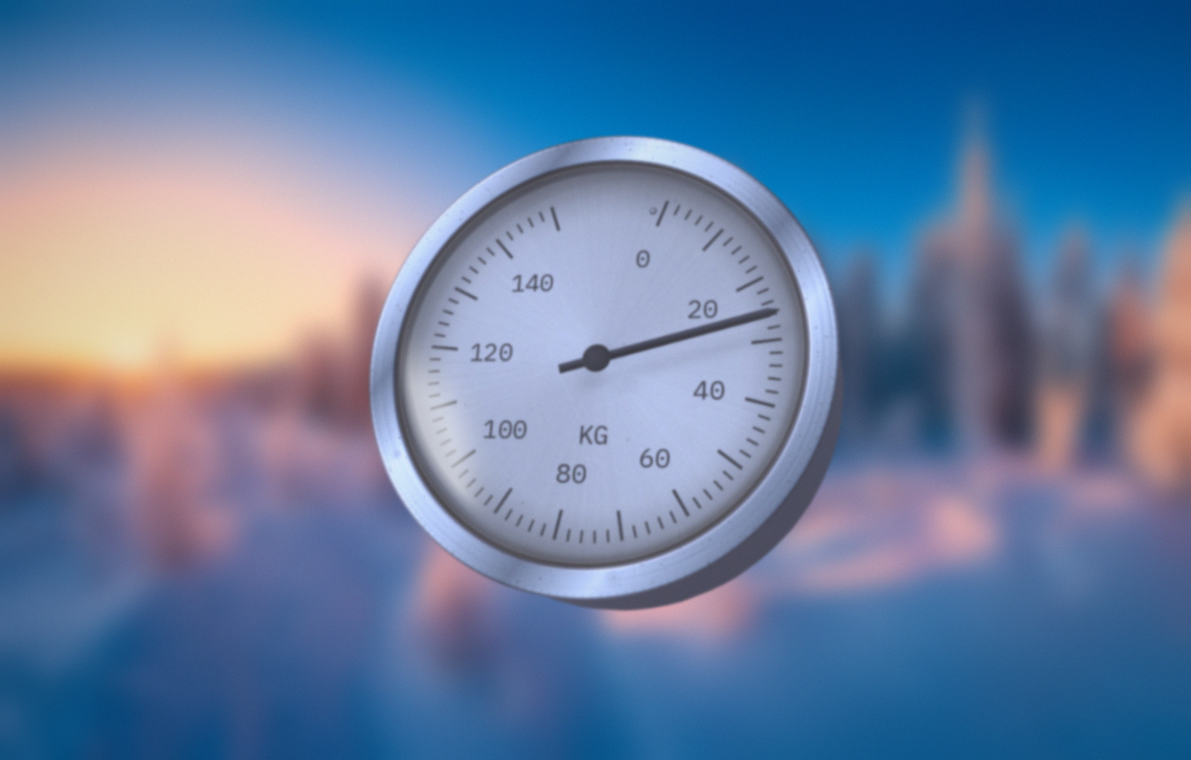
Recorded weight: 26; kg
